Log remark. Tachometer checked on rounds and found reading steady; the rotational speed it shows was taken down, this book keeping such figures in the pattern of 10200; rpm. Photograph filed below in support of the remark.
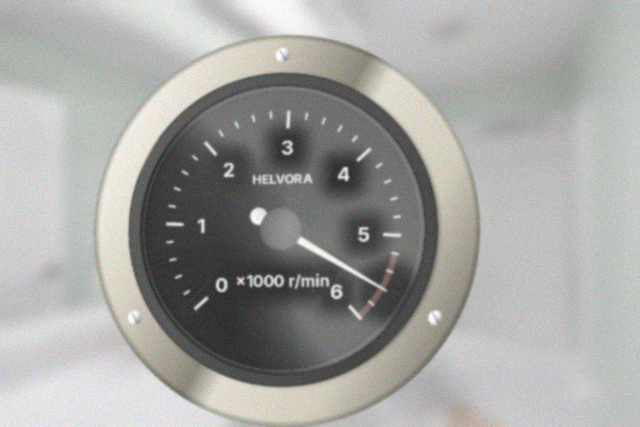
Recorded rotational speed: 5600; rpm
